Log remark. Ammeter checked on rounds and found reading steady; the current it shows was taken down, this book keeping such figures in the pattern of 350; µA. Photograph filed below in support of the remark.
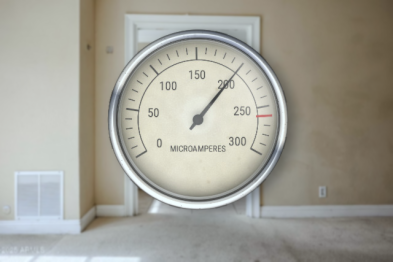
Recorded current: 200; µA
